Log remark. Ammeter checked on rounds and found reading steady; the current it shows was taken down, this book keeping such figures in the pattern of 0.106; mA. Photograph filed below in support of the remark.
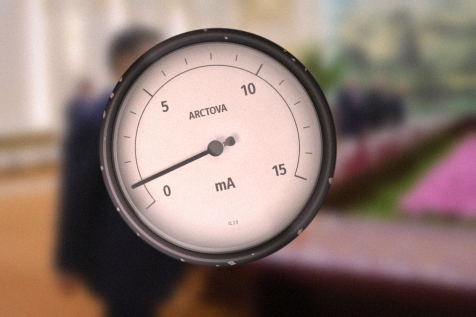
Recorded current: 1; mA
